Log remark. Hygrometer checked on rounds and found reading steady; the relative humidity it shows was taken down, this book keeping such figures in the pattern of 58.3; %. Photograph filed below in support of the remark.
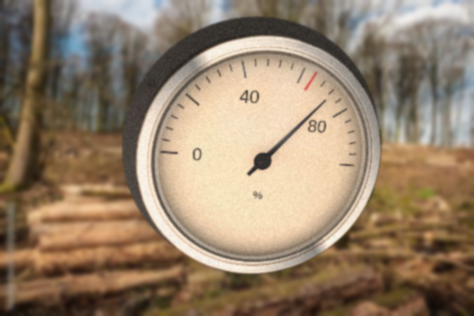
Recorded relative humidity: 72; %
